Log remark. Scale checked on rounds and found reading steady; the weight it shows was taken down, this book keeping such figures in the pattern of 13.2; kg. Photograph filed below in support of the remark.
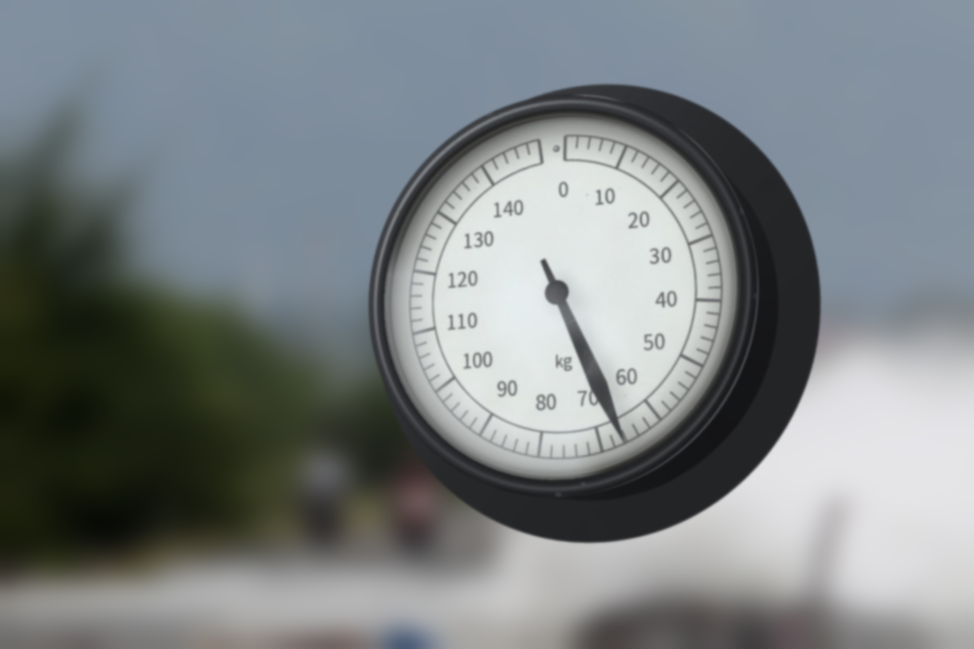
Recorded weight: 66; kg
